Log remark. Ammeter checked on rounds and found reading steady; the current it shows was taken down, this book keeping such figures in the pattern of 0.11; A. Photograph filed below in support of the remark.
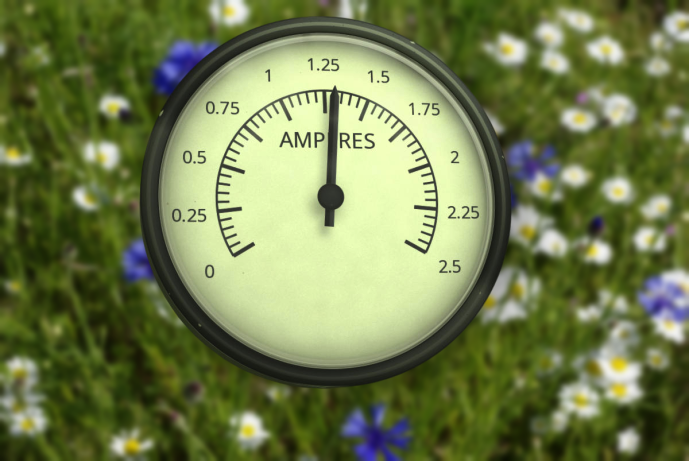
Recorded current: 1.3; A
